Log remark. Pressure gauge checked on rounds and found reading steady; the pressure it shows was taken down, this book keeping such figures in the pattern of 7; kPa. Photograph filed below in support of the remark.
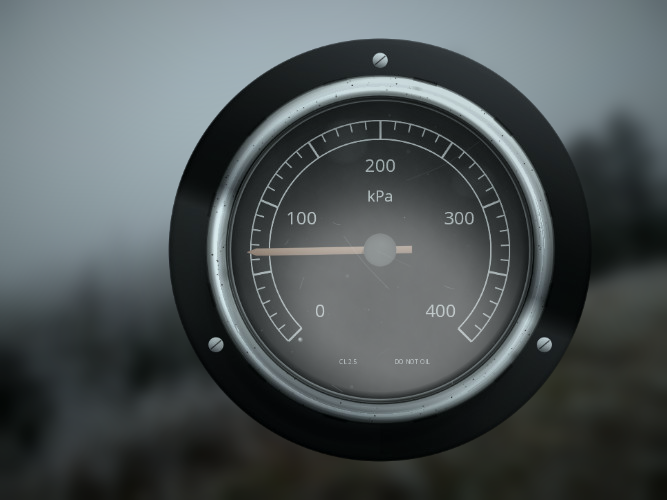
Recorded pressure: 65; kPa
